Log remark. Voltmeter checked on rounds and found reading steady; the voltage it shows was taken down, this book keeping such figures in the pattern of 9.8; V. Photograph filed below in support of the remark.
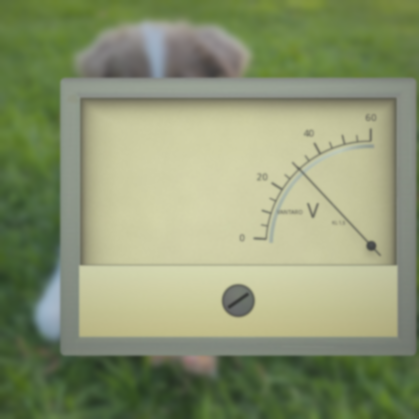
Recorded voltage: 30; V
